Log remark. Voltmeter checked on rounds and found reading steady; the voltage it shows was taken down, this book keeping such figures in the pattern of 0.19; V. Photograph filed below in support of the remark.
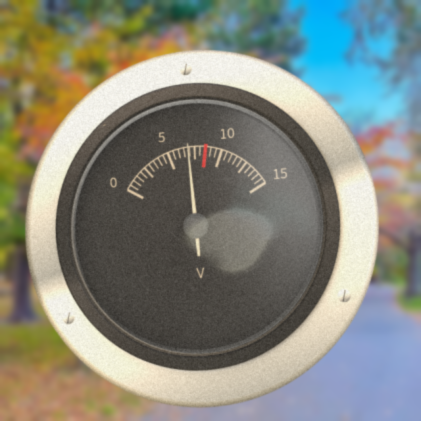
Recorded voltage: 7; V
